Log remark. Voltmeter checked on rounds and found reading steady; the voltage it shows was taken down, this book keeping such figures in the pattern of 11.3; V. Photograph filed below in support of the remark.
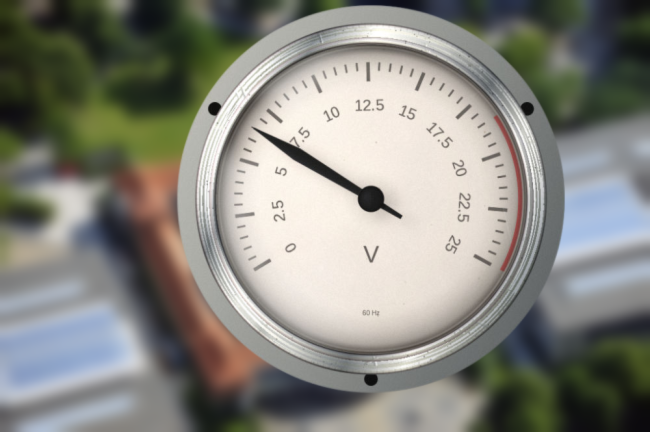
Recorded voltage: 6.5; V
